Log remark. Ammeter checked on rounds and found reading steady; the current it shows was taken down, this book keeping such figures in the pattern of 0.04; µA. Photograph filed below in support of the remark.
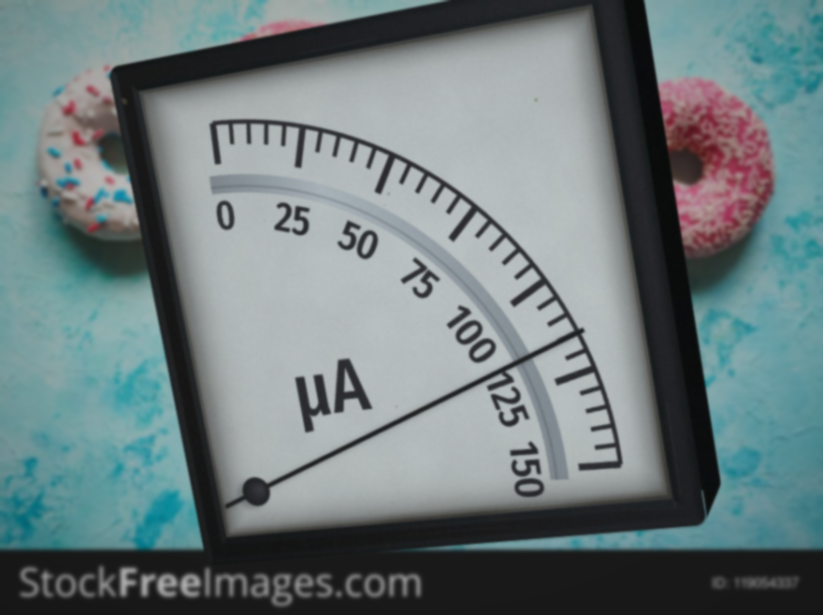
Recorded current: 115; µA
